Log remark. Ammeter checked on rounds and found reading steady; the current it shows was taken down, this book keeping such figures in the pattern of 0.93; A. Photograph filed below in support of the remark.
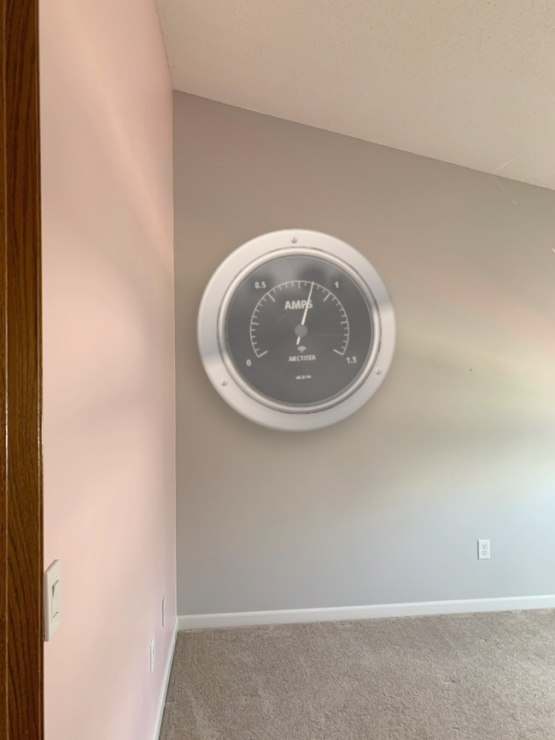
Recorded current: 0.85; A
